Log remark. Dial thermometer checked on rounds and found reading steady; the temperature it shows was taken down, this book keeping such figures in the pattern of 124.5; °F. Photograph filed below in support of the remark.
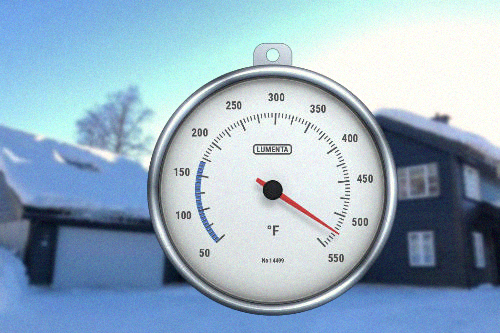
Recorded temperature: 525; °F
